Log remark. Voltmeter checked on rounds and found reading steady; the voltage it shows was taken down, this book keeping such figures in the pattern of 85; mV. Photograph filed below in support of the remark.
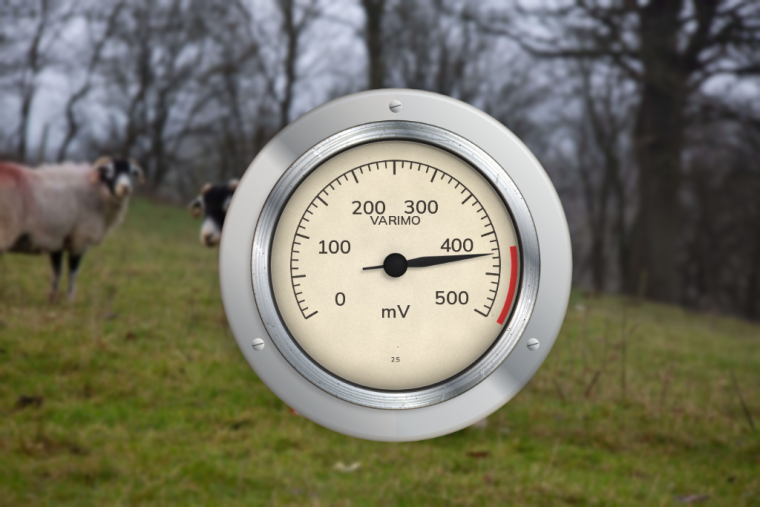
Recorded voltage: 425; mV
